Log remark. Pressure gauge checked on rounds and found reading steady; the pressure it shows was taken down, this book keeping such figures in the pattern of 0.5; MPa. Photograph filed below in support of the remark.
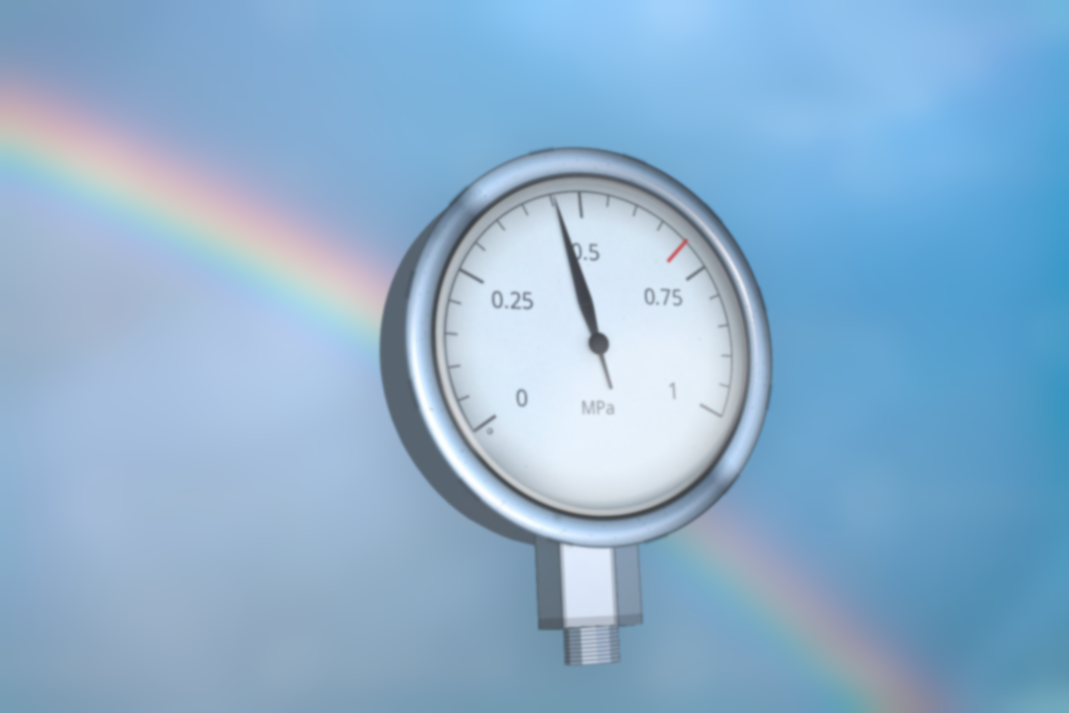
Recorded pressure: 0.45; MPa
